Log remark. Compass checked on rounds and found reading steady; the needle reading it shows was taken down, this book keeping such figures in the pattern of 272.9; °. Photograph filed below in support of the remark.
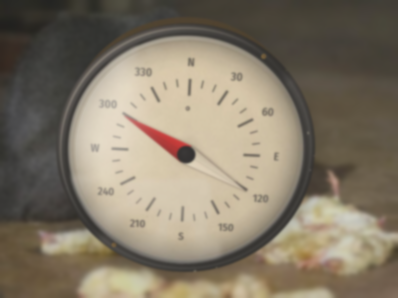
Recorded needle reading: 300; °
